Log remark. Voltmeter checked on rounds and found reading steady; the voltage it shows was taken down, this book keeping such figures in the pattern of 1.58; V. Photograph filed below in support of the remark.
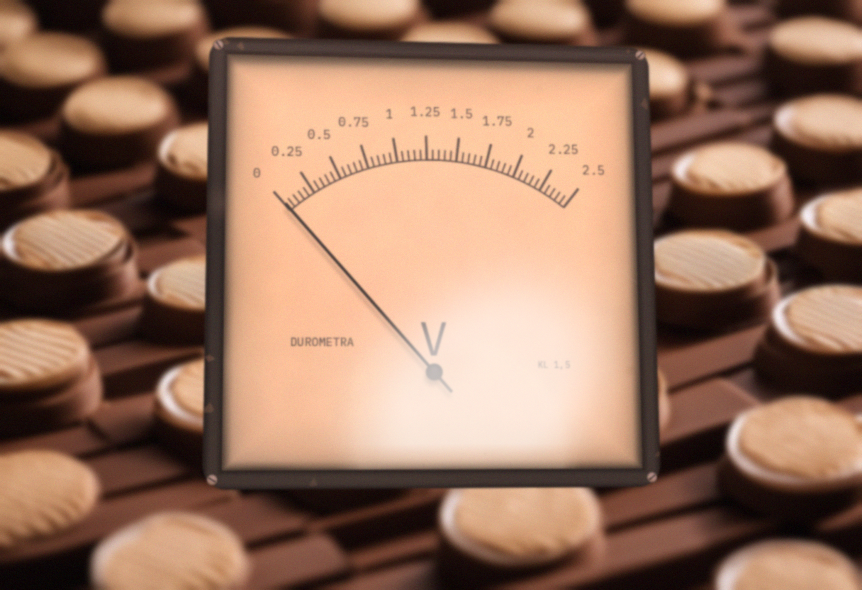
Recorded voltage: 0; V
